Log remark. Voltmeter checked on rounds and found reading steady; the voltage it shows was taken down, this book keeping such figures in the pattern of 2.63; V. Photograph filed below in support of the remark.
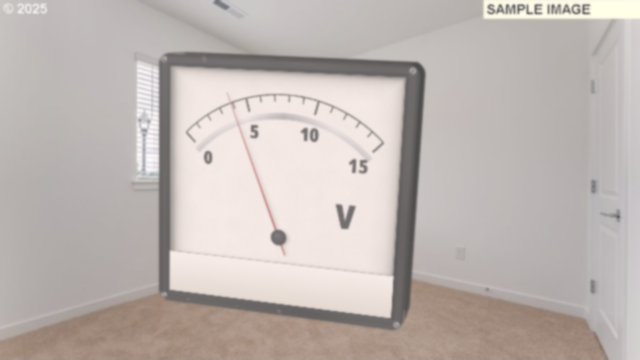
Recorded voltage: 4; V
